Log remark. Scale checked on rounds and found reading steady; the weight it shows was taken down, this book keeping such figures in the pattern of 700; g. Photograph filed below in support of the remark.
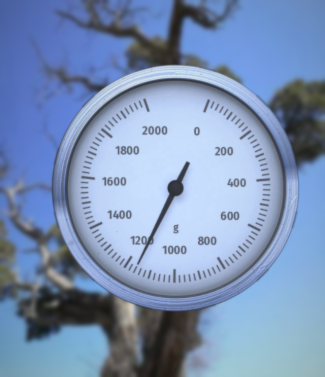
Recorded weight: 1160; g
